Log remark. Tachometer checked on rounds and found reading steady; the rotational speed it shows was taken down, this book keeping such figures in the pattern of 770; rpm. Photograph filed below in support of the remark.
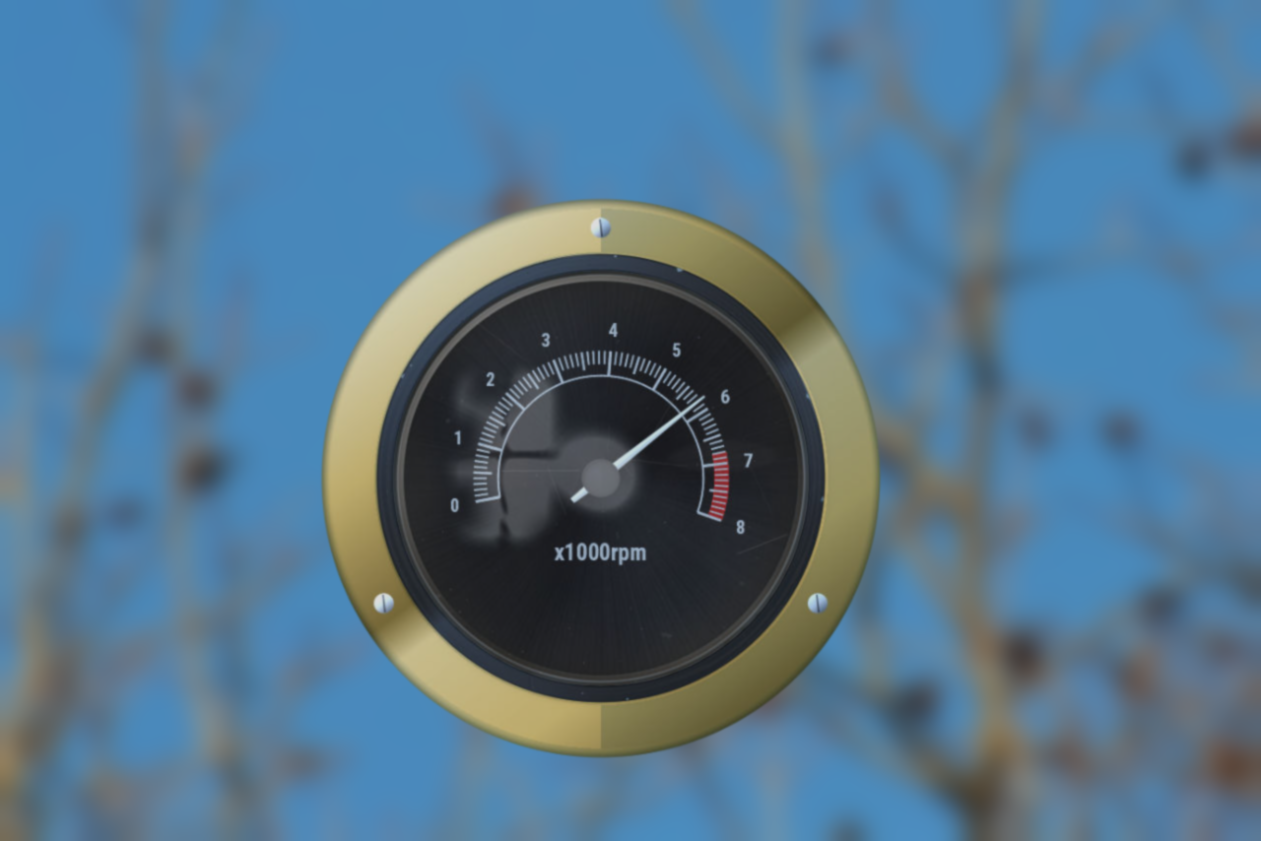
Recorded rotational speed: 5800; rpm
